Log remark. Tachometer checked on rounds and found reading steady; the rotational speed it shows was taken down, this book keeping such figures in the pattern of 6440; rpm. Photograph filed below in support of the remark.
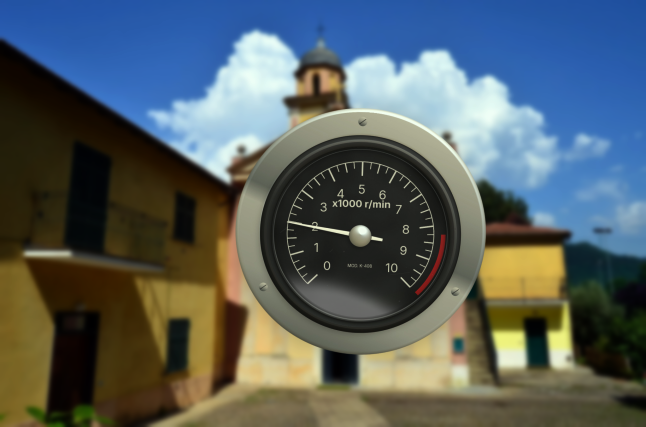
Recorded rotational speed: 2000; rpm
